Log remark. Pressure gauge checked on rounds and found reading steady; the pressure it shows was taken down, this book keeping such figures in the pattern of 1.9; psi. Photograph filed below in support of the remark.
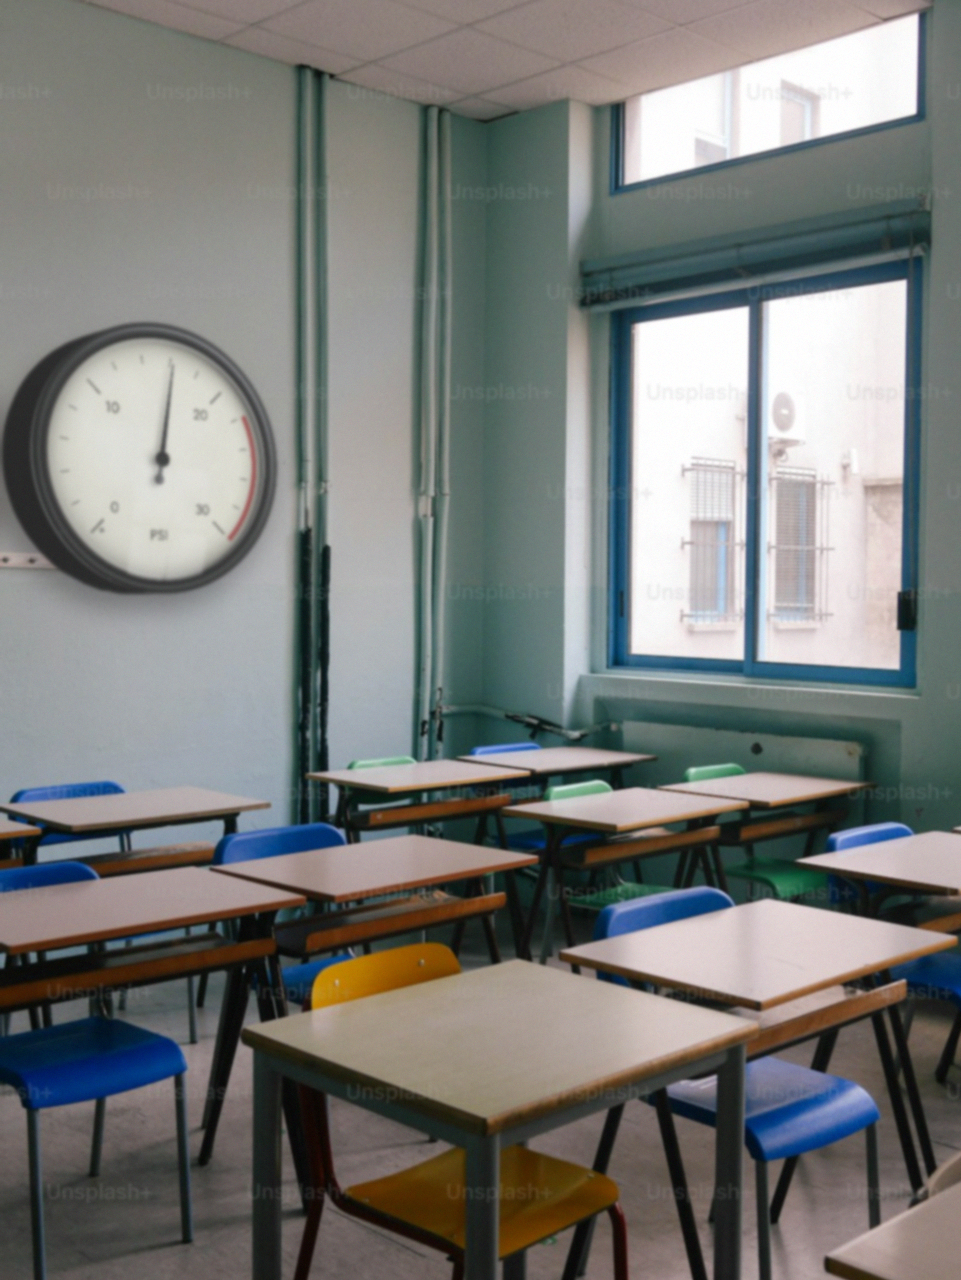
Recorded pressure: 16; psi
